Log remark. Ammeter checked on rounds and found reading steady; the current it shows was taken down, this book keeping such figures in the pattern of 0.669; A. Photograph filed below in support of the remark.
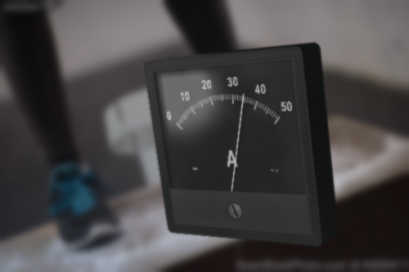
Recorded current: 35; A
